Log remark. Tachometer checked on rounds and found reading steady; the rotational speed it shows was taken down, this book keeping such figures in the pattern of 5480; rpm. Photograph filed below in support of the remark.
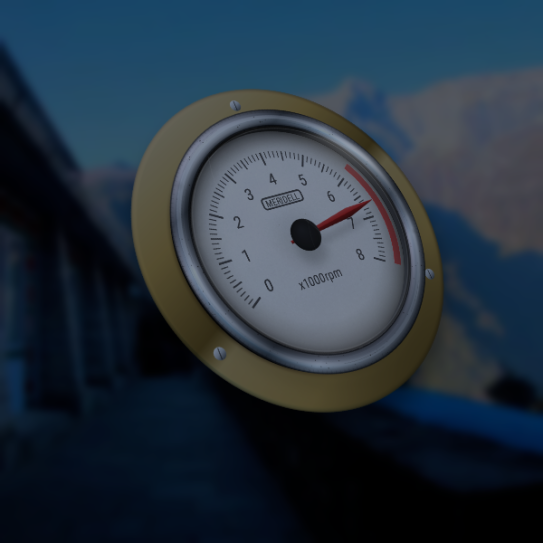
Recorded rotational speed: 6700; rpm
